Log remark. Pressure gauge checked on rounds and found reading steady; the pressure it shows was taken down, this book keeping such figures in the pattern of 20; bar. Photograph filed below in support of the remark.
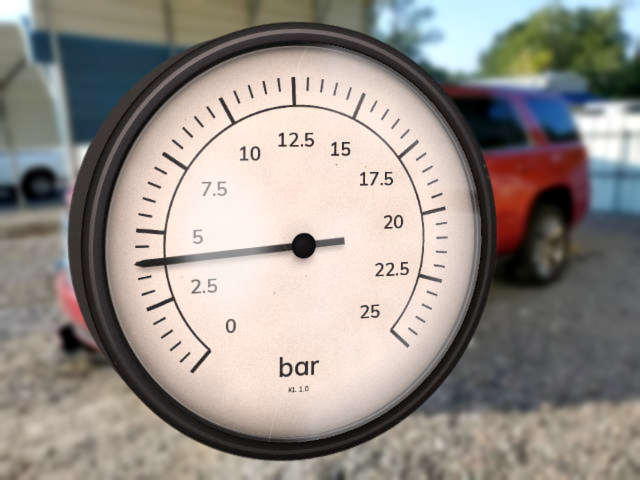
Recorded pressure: 4; bar
